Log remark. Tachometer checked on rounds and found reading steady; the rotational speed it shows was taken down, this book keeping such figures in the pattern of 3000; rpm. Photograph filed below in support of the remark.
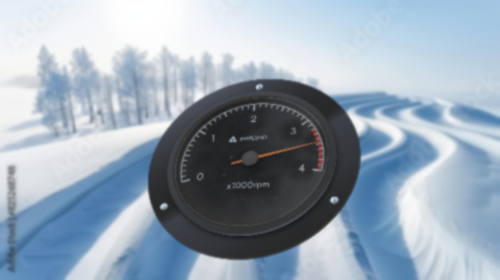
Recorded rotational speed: 3500; rpm
